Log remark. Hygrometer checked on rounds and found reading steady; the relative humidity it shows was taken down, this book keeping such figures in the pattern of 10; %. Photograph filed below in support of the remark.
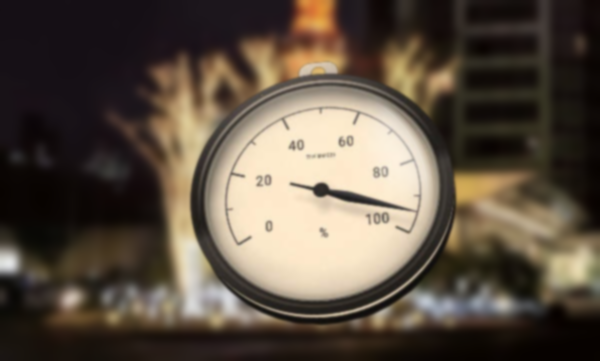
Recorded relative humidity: 95; %
